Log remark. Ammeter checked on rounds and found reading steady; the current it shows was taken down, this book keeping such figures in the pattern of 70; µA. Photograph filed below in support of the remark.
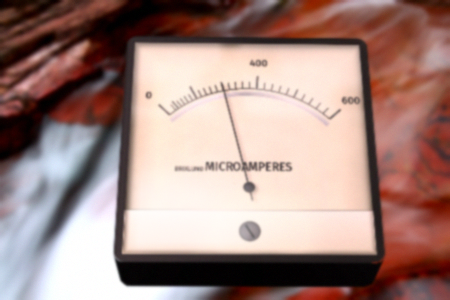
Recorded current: 300; µA
